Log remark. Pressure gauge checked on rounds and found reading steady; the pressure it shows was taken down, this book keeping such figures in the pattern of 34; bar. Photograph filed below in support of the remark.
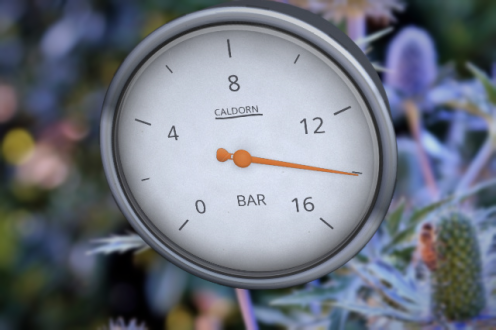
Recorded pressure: 14; bar
